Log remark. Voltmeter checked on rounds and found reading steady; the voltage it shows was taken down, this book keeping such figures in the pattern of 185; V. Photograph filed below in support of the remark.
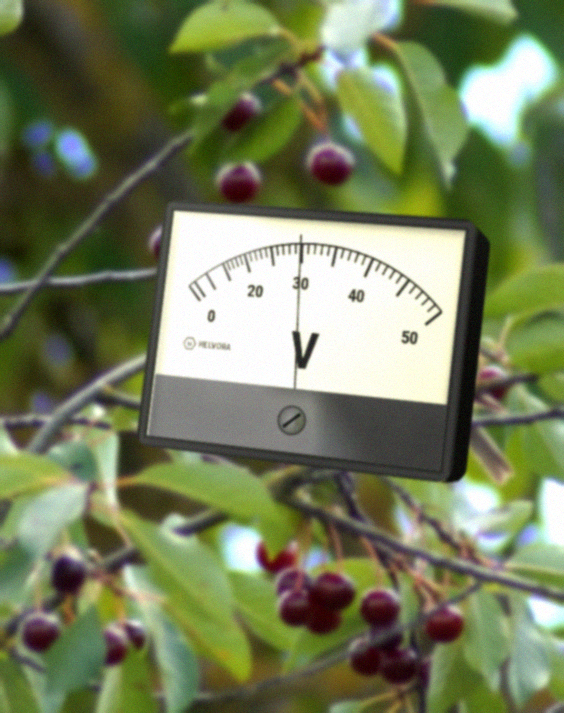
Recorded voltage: 30; V
